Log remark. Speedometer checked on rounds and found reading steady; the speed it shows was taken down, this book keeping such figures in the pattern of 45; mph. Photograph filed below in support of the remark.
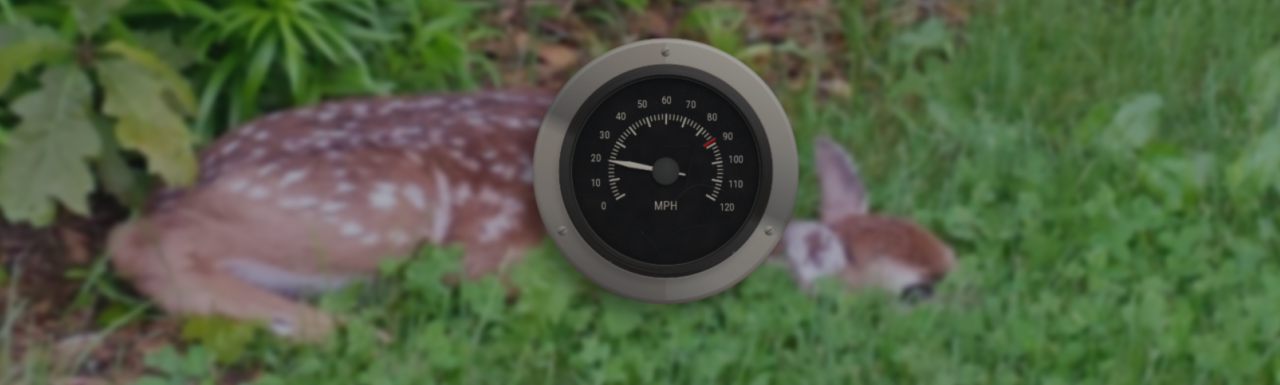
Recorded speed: 20; mph
